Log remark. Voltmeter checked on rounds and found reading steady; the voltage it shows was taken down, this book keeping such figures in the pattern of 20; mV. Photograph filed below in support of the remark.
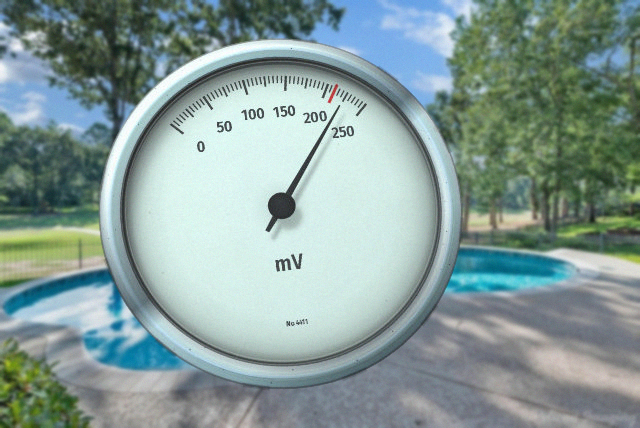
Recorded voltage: 225; mV
